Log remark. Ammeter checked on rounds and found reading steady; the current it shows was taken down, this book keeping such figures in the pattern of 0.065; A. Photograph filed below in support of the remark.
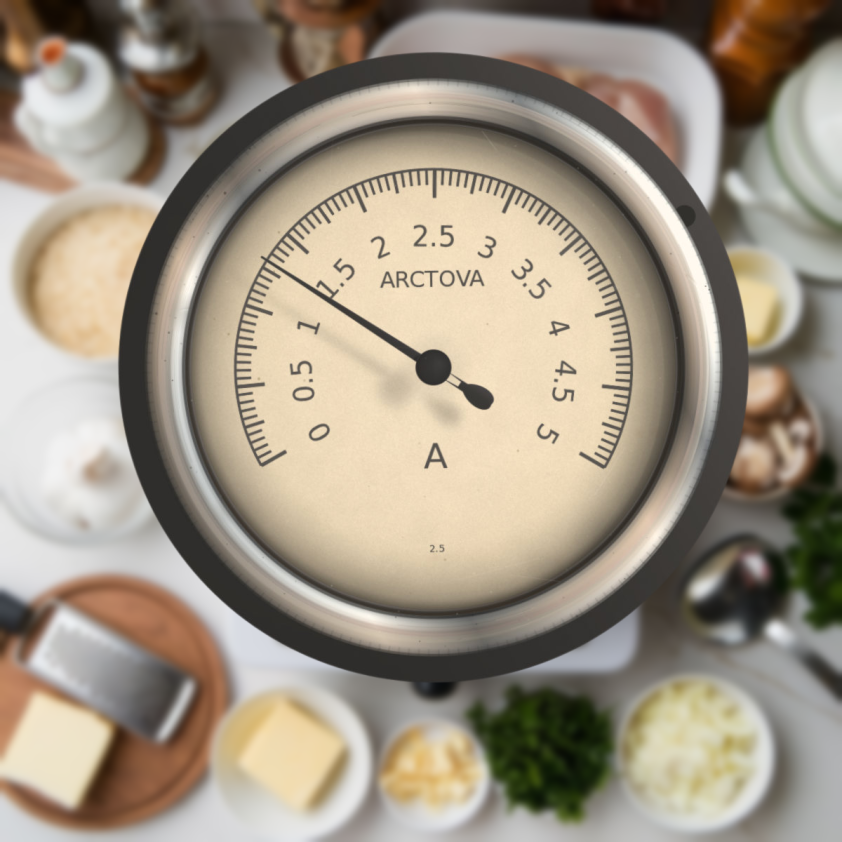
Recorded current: 1.3; A
